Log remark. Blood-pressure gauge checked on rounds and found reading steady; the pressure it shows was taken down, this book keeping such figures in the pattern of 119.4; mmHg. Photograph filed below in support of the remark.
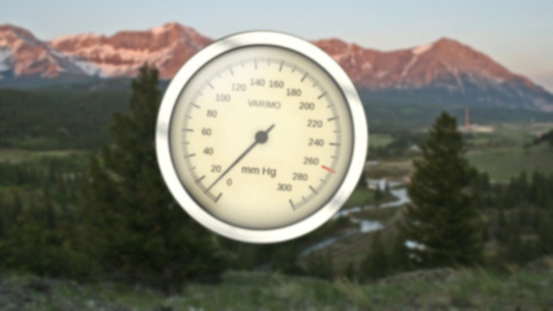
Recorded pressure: 10; mmHg
